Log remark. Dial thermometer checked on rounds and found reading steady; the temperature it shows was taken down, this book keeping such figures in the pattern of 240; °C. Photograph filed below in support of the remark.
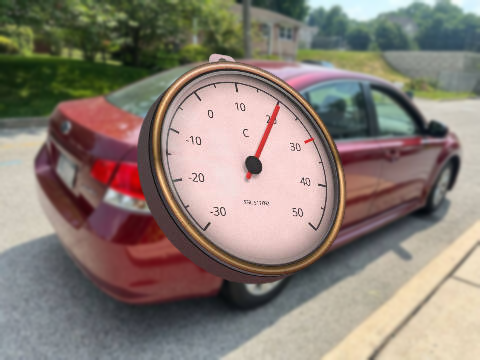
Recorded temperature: 20; °C
